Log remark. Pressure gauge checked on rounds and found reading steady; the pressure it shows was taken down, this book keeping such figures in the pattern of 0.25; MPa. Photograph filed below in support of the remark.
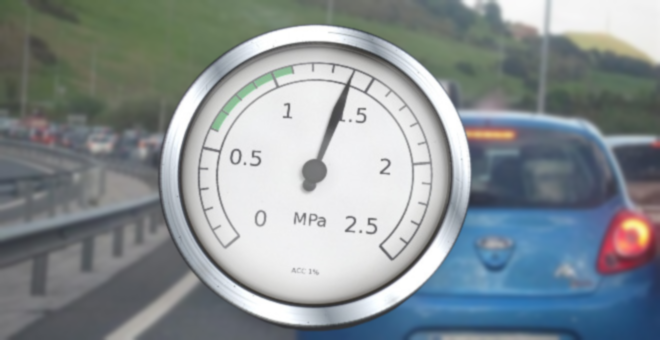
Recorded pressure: 1.4; MPa
